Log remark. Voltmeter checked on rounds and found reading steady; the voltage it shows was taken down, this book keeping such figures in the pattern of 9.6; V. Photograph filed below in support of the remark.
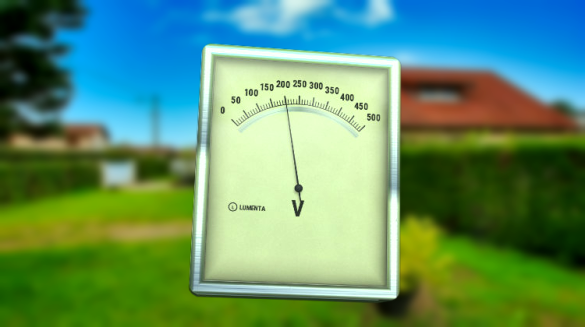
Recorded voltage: 200; V
